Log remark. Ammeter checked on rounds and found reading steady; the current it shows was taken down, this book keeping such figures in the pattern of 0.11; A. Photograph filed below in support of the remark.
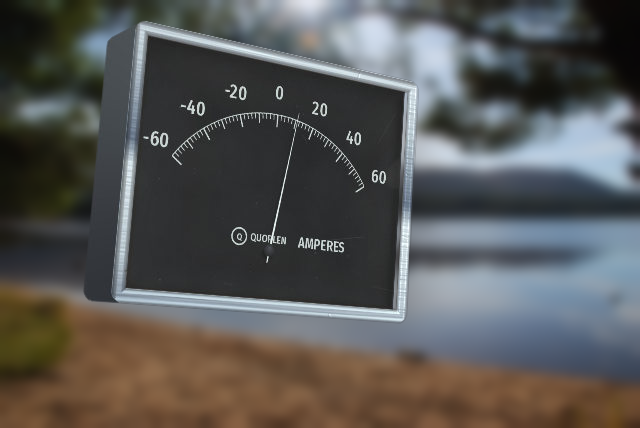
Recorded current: 10; A
